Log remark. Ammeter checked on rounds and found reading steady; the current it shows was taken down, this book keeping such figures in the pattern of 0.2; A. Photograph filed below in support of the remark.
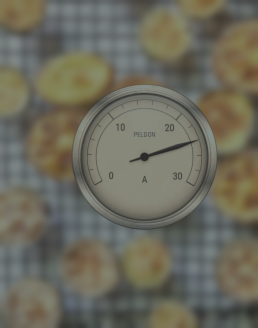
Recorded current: 24; A
